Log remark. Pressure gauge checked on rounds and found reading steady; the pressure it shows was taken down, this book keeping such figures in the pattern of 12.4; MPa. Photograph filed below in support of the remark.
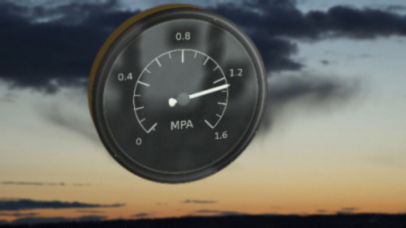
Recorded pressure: 1.25; MPa
